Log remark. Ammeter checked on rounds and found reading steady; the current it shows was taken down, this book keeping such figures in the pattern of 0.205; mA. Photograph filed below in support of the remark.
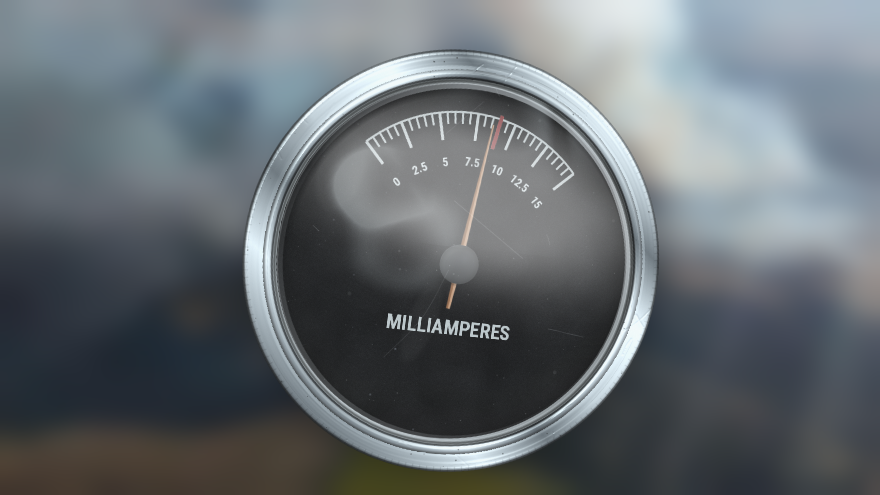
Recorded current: 8.5; mA
